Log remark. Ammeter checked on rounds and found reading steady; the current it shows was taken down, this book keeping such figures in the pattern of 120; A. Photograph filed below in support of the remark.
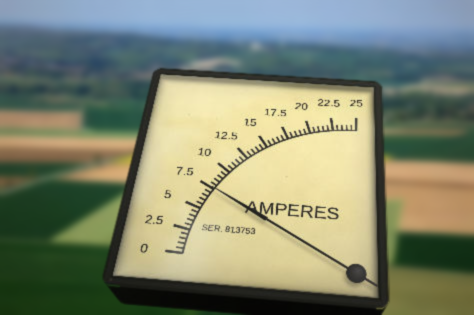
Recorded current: 7.5; A
